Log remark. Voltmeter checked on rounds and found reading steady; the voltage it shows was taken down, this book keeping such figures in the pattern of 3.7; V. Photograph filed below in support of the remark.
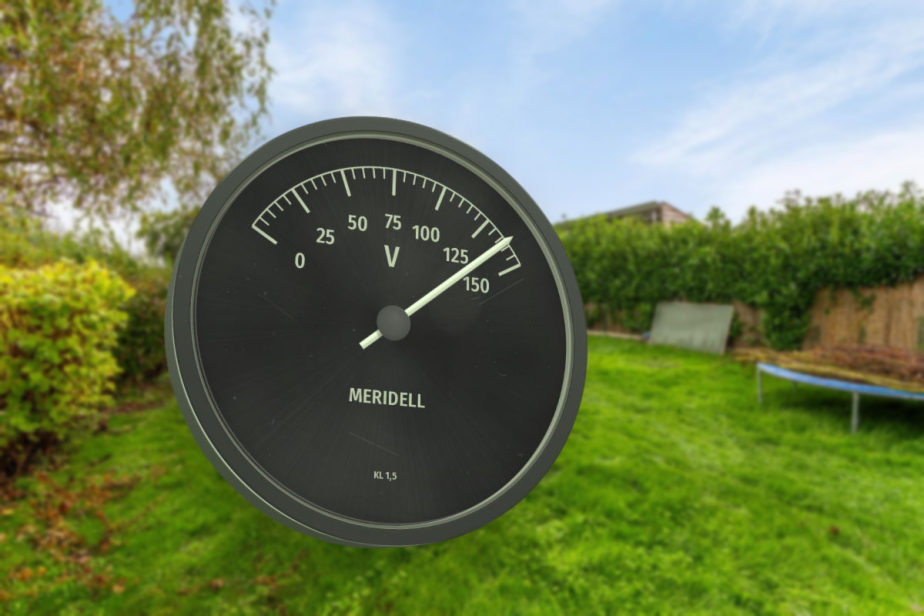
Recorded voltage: 137.5; V
